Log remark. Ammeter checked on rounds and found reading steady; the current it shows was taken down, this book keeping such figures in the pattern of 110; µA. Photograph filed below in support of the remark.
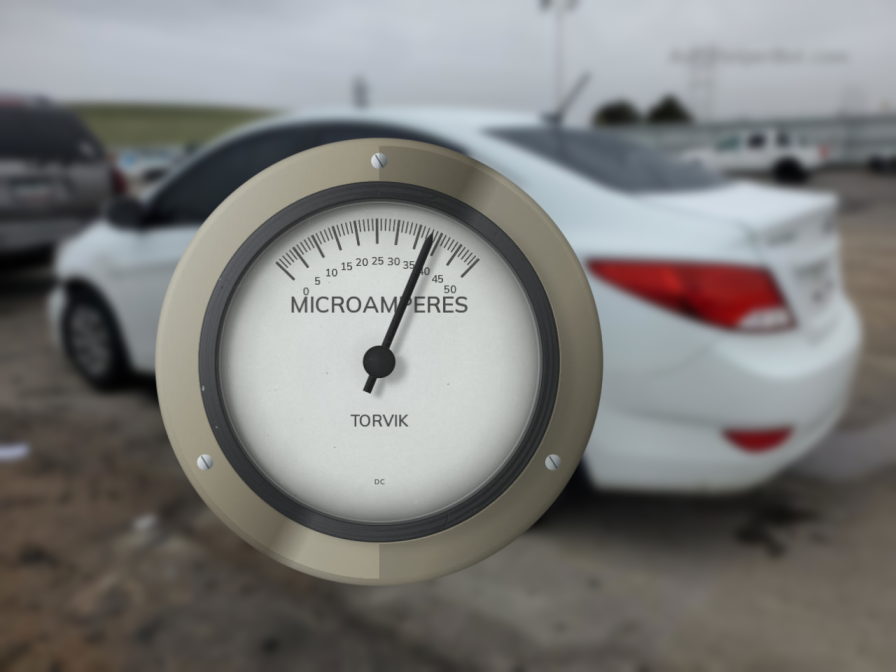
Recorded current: 38; µA
